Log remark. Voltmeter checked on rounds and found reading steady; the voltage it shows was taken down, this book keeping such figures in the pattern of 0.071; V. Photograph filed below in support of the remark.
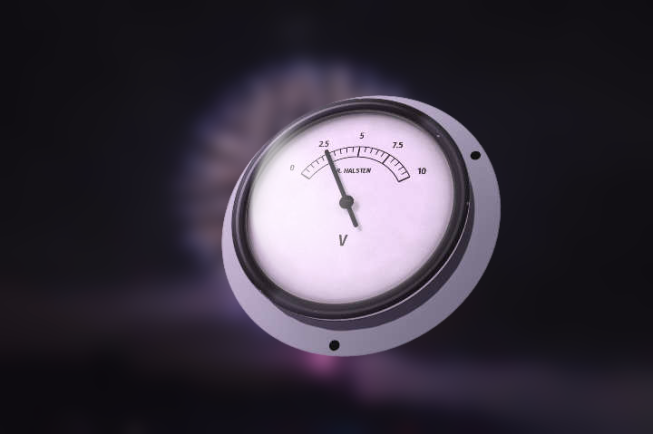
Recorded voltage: 2.5; V
